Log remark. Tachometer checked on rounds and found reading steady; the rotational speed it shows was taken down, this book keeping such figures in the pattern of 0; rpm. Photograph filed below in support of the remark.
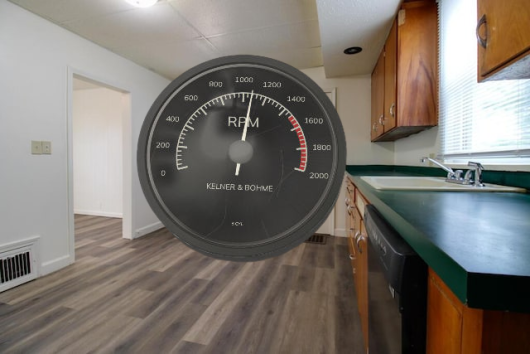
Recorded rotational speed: 1080; rpm
